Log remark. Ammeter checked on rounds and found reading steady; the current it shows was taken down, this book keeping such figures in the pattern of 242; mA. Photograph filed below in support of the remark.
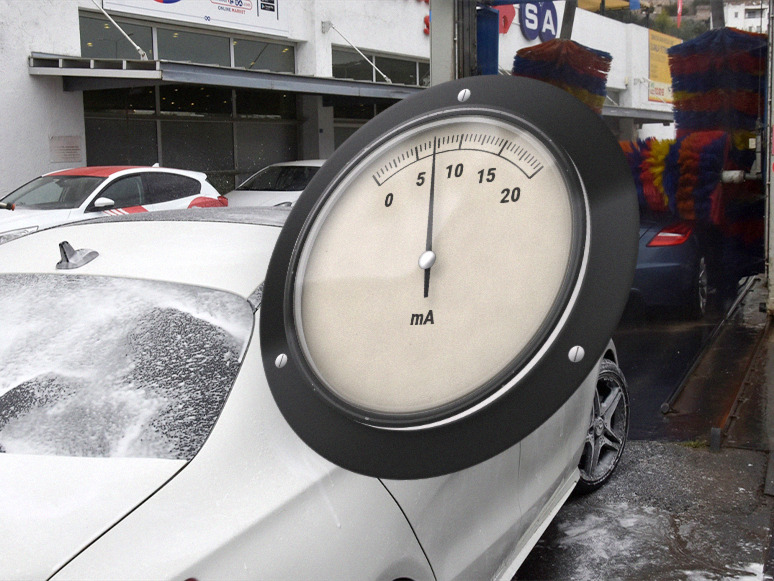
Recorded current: 7.5; mA
